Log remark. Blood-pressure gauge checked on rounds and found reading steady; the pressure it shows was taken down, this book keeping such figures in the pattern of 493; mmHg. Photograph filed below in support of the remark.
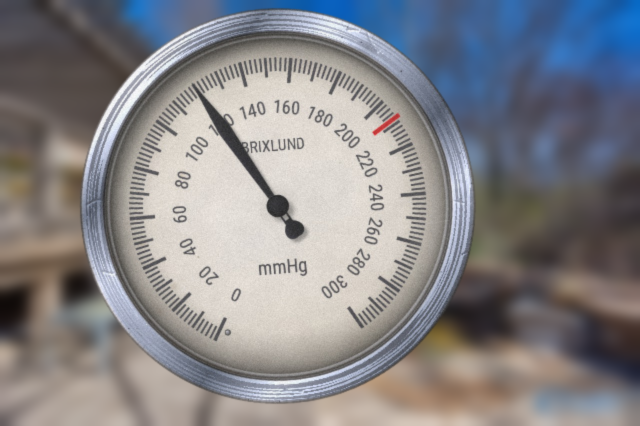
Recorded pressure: 120; mmHg
